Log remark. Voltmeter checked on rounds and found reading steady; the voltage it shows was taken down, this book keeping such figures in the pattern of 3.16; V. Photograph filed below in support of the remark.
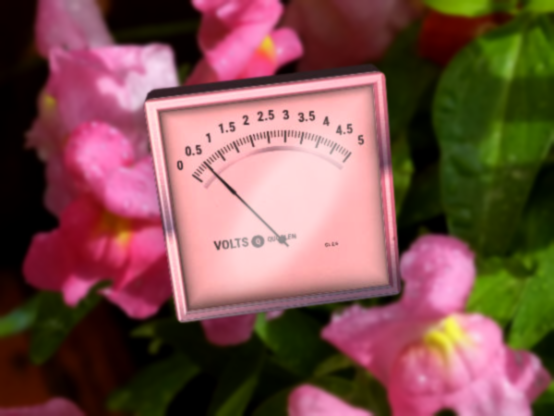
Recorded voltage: 0.5; V
